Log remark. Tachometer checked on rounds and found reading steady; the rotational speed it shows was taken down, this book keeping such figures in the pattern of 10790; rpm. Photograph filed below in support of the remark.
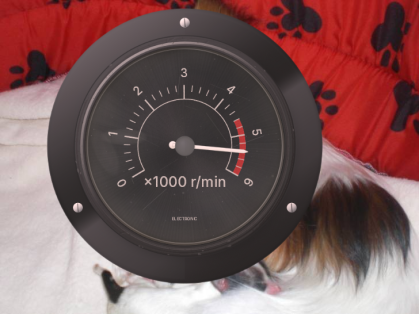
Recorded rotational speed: 5400; rpm
